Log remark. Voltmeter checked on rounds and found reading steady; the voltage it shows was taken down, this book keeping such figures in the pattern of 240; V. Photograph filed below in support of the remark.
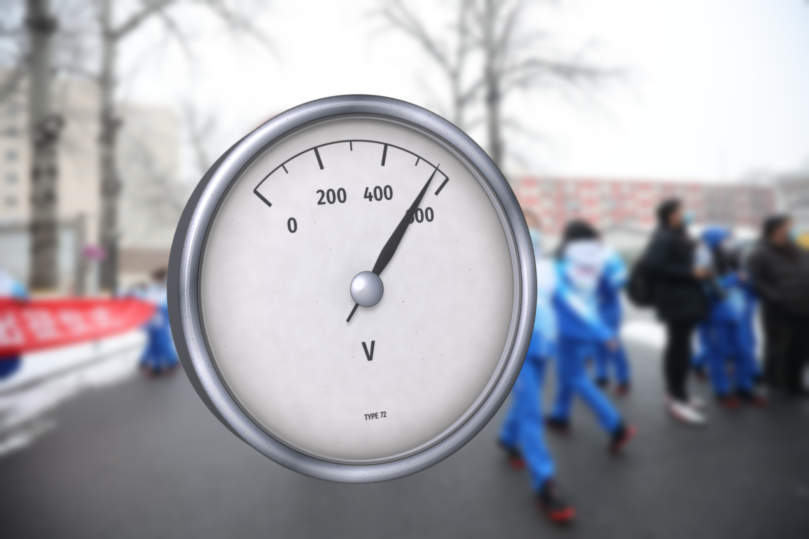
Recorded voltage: 550; V
